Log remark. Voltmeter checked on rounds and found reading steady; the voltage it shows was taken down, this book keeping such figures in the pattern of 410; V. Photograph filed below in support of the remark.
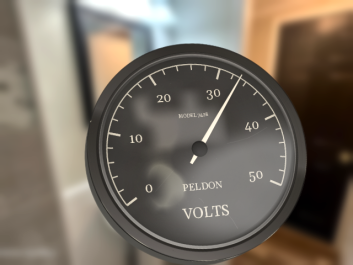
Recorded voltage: 33; V
